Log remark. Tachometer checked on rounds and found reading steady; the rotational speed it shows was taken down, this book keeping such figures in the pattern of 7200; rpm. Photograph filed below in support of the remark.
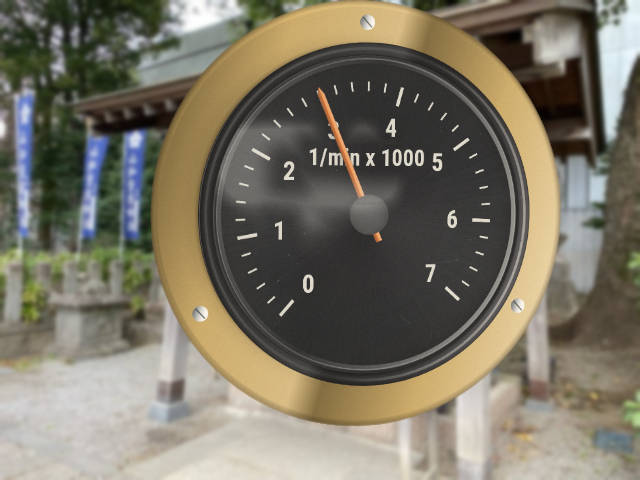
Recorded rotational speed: 3000; rpm
